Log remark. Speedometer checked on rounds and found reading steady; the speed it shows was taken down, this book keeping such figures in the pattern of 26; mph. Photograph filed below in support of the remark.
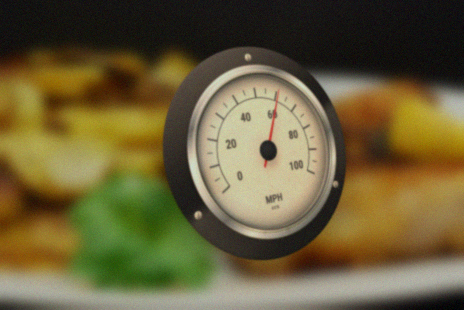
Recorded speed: 60; mph
